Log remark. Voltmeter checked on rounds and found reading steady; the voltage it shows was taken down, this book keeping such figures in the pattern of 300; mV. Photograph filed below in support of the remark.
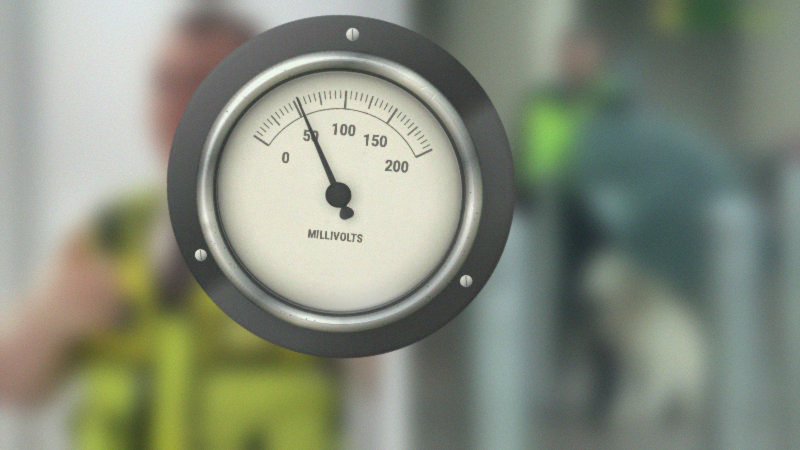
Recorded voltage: 55; mV
